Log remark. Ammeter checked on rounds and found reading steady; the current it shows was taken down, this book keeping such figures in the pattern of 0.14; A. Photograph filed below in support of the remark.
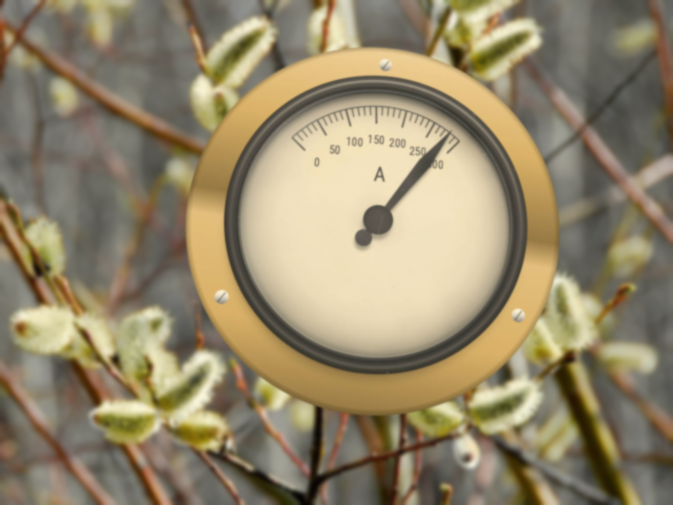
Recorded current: 280; A
